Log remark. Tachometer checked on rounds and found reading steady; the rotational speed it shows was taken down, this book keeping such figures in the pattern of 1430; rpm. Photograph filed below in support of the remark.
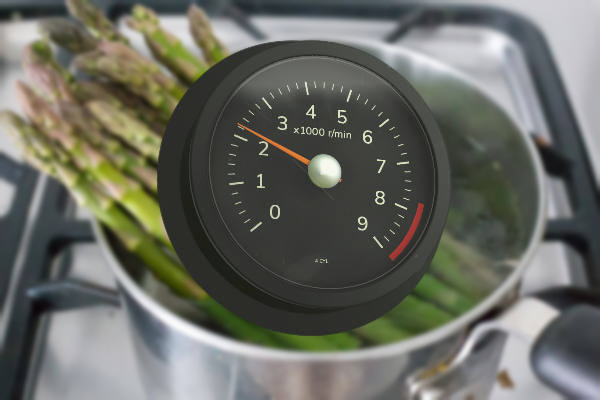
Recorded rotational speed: 2200; rpm
